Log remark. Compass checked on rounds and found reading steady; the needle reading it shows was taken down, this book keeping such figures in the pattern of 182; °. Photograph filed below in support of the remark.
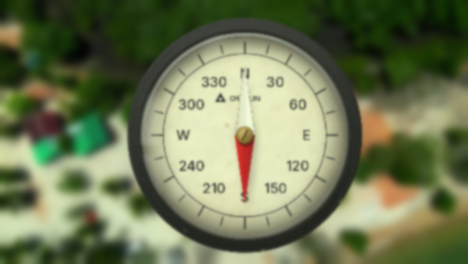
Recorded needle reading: 180; °
